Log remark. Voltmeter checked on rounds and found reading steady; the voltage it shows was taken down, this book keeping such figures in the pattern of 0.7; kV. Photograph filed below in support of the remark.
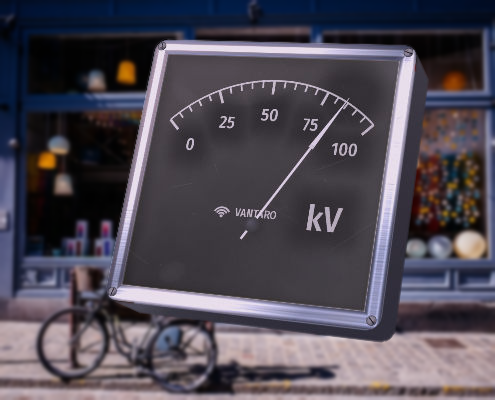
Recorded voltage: 85; kV
